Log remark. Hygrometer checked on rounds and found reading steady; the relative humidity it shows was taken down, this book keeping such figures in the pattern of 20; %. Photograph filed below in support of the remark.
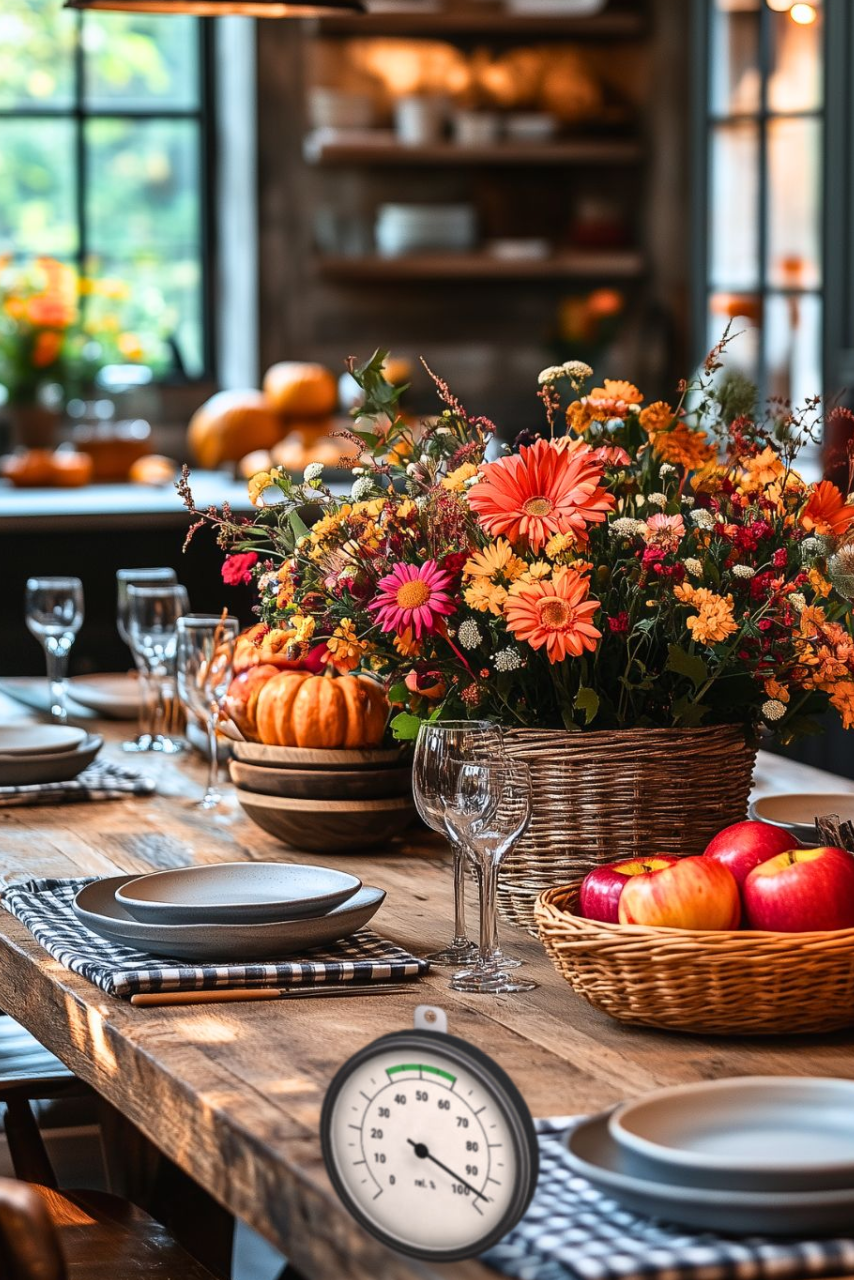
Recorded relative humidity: 95; %
